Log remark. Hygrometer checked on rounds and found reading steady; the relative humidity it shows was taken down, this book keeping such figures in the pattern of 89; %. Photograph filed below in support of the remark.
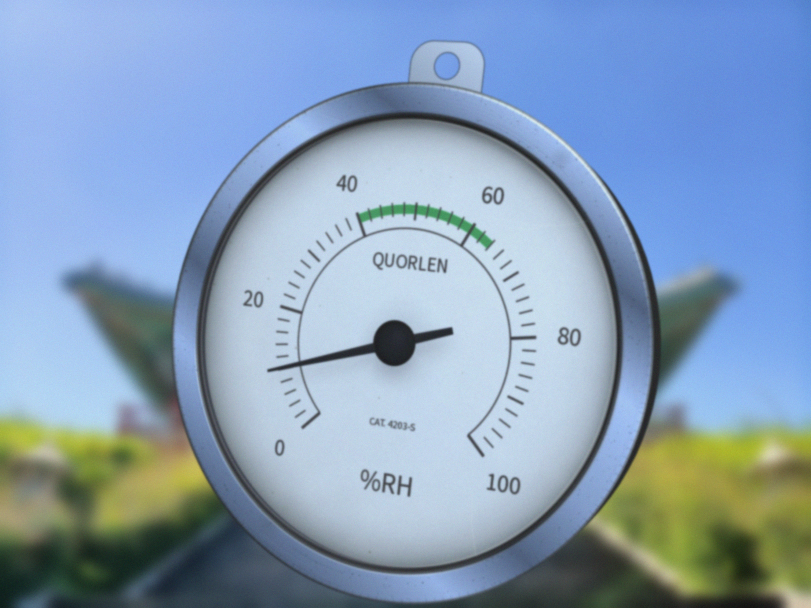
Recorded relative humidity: 10; %
